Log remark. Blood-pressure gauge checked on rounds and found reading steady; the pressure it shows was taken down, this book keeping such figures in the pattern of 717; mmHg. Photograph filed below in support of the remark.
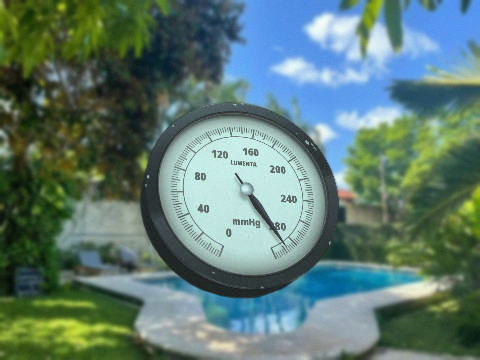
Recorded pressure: 290; mmHg
